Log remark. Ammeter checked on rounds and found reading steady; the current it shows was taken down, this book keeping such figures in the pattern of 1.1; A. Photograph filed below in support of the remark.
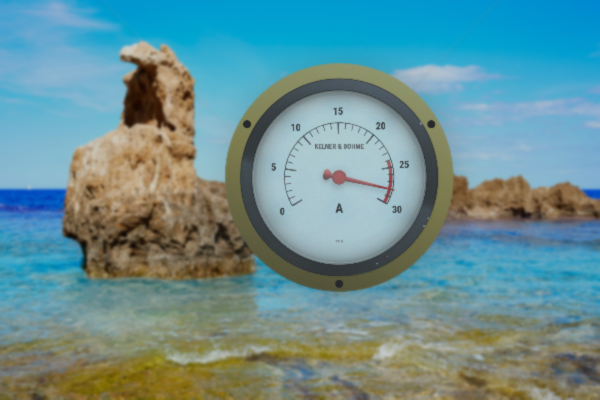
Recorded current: 28; A
